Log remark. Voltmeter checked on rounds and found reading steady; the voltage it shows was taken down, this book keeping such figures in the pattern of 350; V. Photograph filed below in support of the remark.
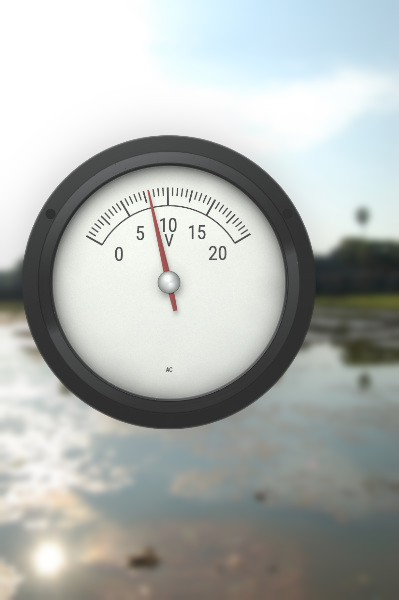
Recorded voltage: 8; V
